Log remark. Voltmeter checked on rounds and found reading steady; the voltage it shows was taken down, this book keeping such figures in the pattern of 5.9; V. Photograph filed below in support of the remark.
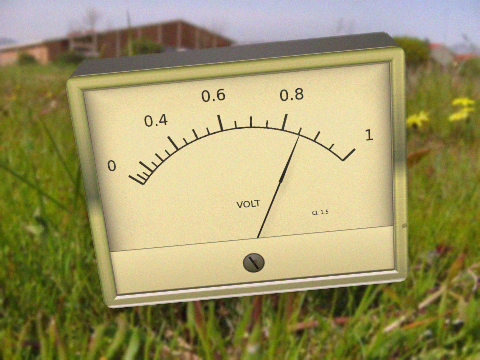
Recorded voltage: 0.85; V
